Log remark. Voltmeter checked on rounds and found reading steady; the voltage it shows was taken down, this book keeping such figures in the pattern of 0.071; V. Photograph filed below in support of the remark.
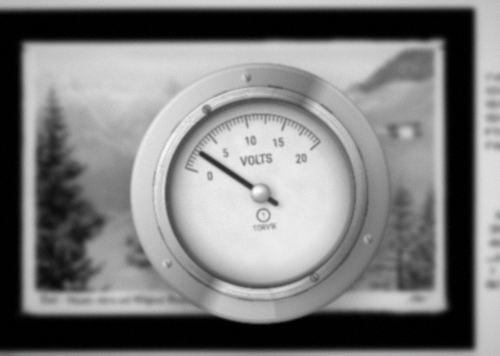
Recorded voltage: 2.5; V
